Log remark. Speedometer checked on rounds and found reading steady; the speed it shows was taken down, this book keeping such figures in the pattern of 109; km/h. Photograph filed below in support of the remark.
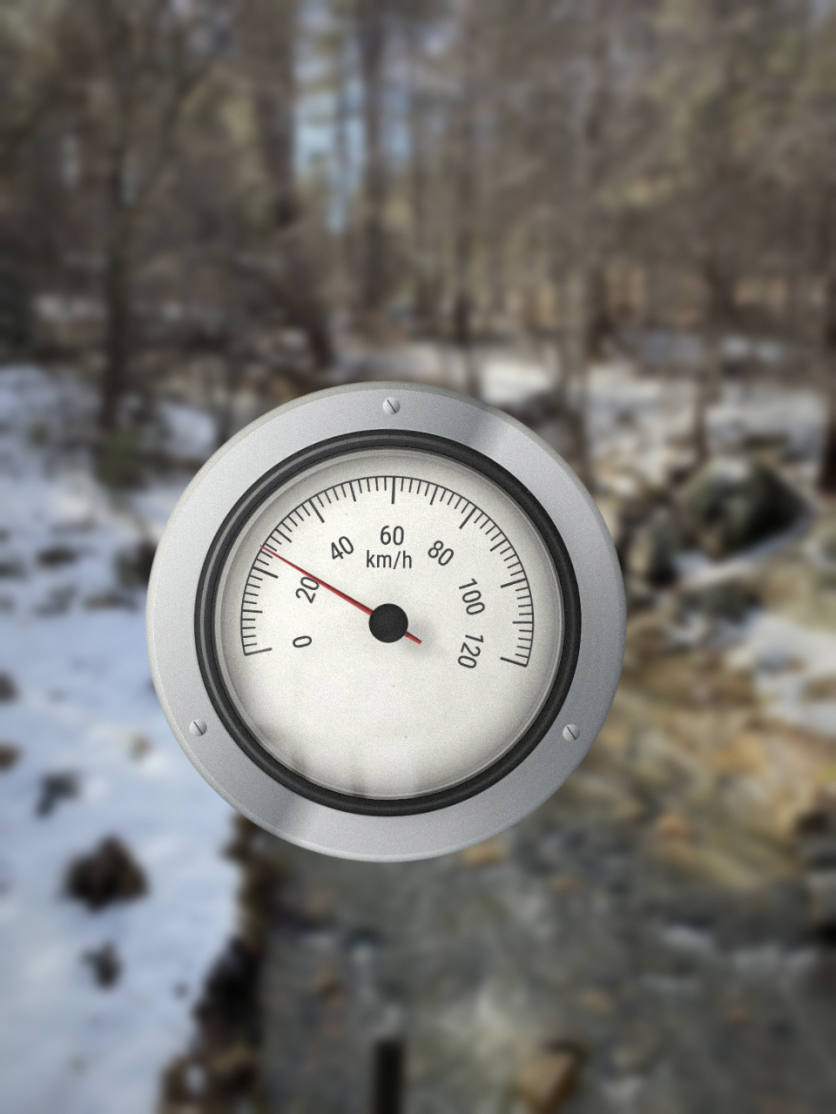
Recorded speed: 25; km/h
